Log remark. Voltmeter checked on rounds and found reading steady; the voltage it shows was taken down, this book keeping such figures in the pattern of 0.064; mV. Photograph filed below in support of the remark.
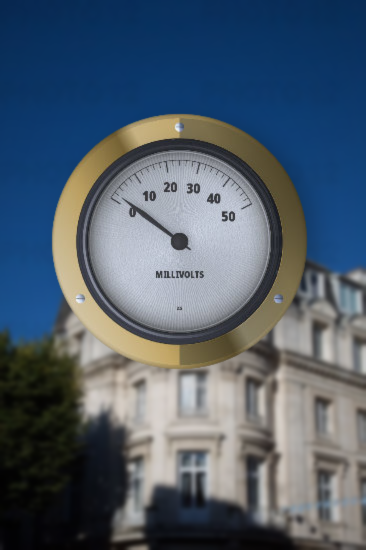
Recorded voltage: 2; mV
